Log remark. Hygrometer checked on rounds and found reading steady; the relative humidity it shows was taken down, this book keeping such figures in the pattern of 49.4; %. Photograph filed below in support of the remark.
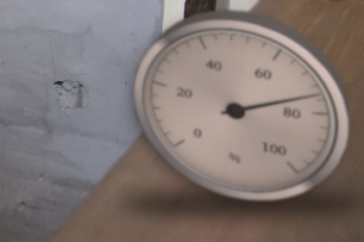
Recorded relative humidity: 74; %
